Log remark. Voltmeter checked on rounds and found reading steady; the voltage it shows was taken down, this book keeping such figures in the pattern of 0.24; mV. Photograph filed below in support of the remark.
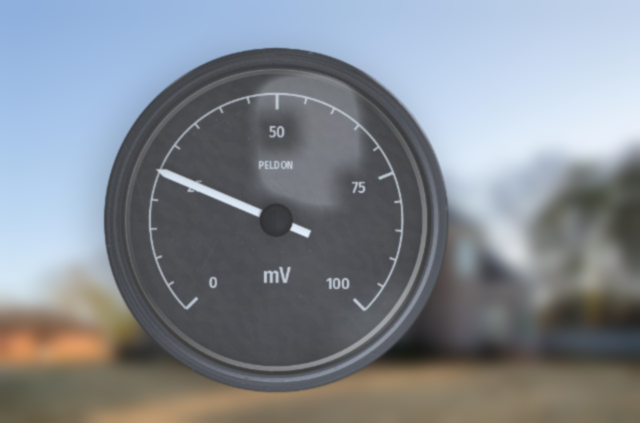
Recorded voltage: 25; mV
